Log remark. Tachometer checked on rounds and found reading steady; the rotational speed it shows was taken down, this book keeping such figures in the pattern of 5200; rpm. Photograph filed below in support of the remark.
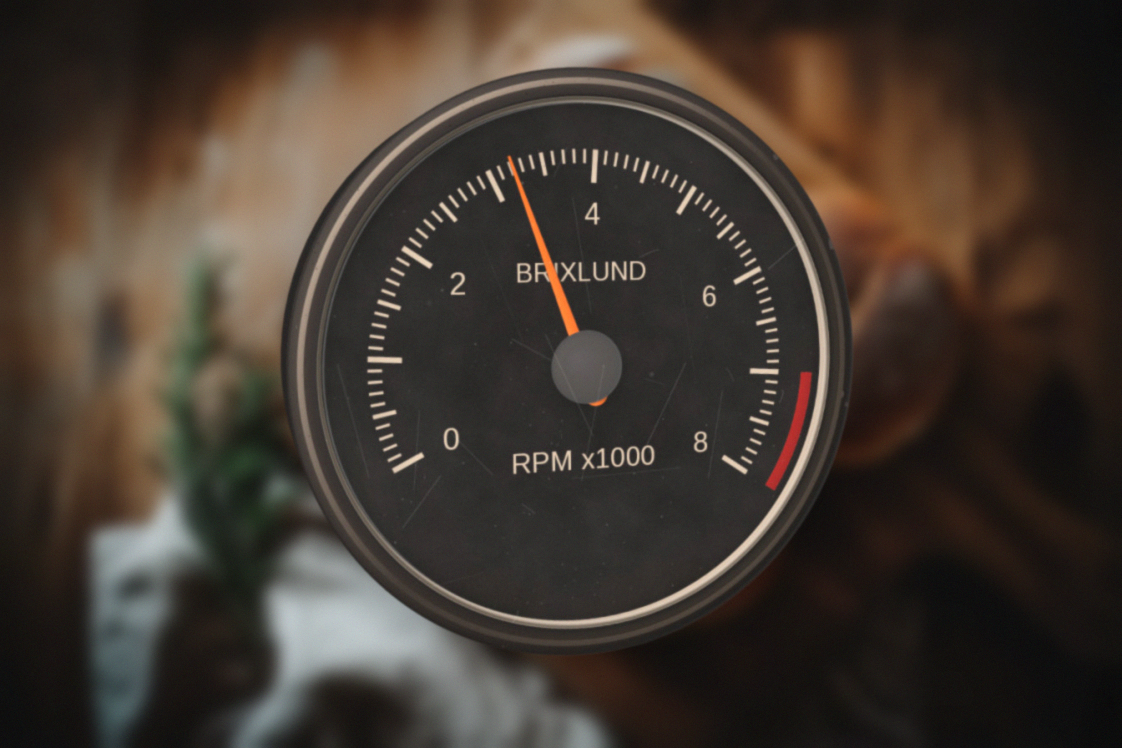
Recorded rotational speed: 3200; rpm
